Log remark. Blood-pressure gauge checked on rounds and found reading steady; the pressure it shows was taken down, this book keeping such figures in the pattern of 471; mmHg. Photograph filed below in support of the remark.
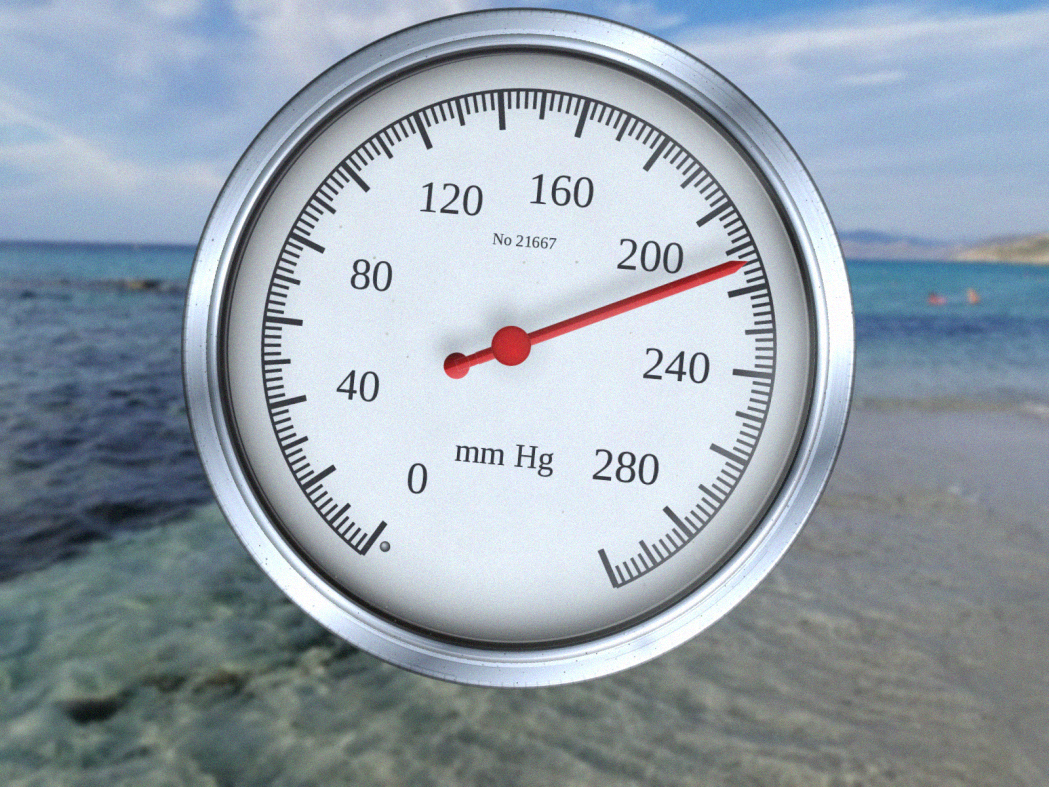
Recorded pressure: 214; mmHg
